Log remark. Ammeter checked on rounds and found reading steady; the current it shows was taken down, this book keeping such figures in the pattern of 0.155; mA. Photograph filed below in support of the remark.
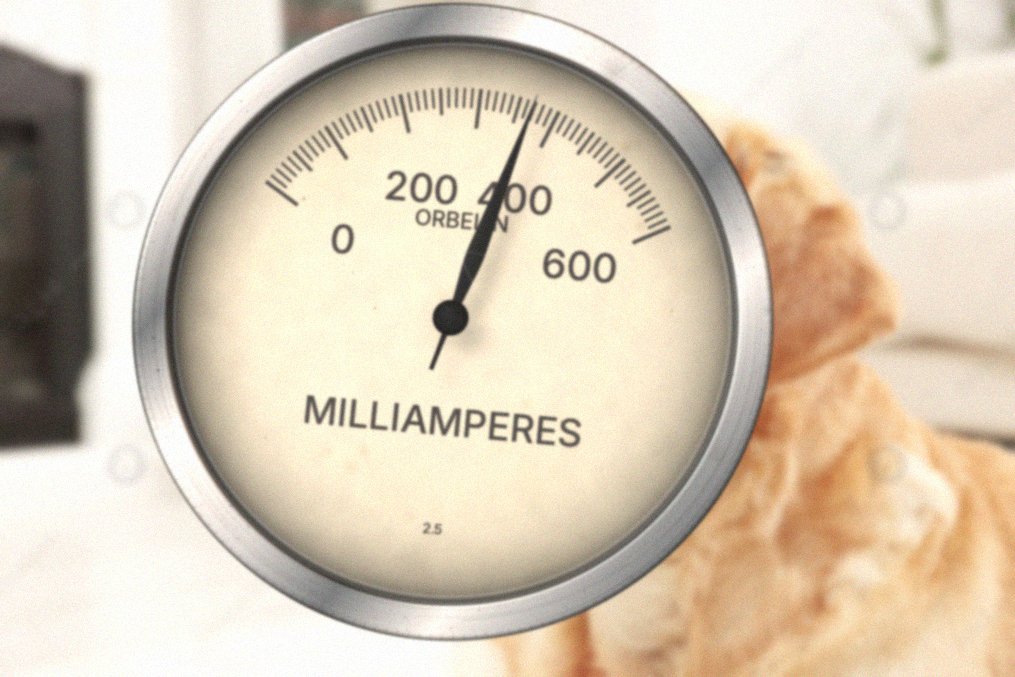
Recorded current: 370; mA
